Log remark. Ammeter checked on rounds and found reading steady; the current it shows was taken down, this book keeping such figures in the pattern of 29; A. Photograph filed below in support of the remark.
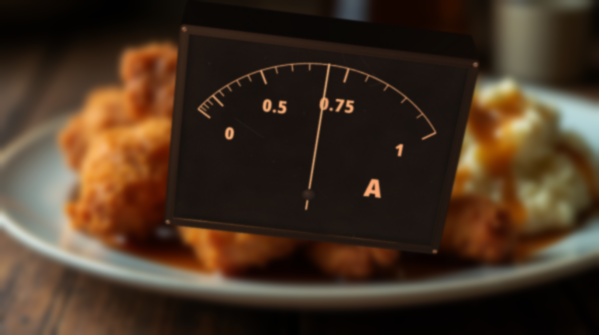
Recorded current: 0.7; A
